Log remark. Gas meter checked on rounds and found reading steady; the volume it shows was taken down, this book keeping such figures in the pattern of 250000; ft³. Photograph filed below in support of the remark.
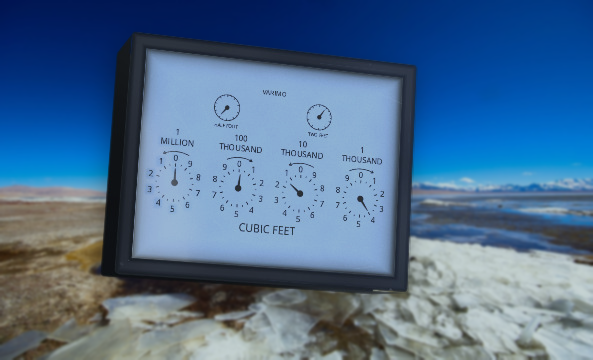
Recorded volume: 1400; ft³
